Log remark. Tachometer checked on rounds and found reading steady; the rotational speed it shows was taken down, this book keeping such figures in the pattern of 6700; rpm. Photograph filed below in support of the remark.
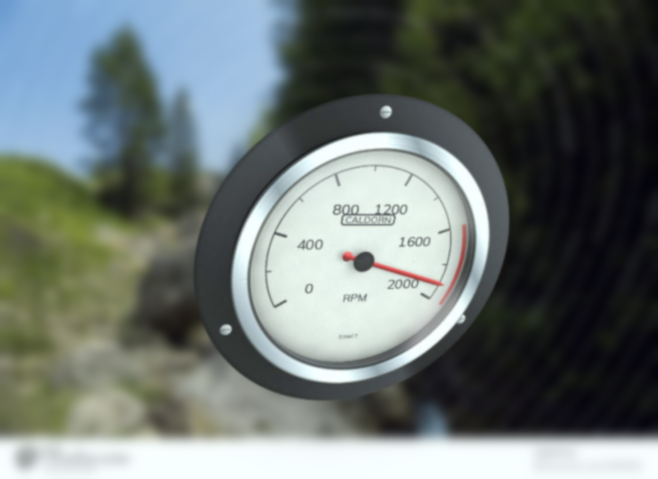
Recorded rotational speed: 1900; rpm
